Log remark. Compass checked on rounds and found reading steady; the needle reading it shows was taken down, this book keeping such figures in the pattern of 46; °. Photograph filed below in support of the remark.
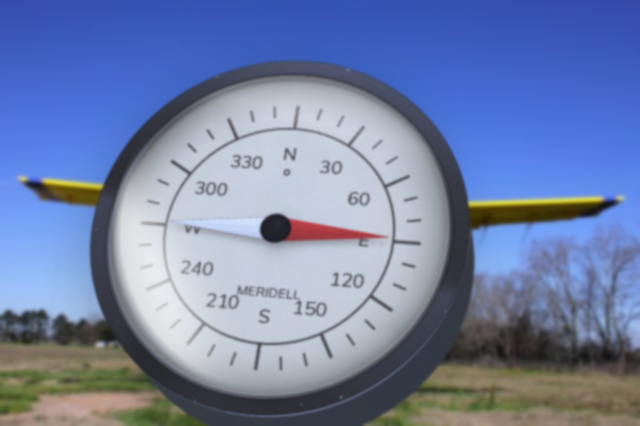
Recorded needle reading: 90; °
